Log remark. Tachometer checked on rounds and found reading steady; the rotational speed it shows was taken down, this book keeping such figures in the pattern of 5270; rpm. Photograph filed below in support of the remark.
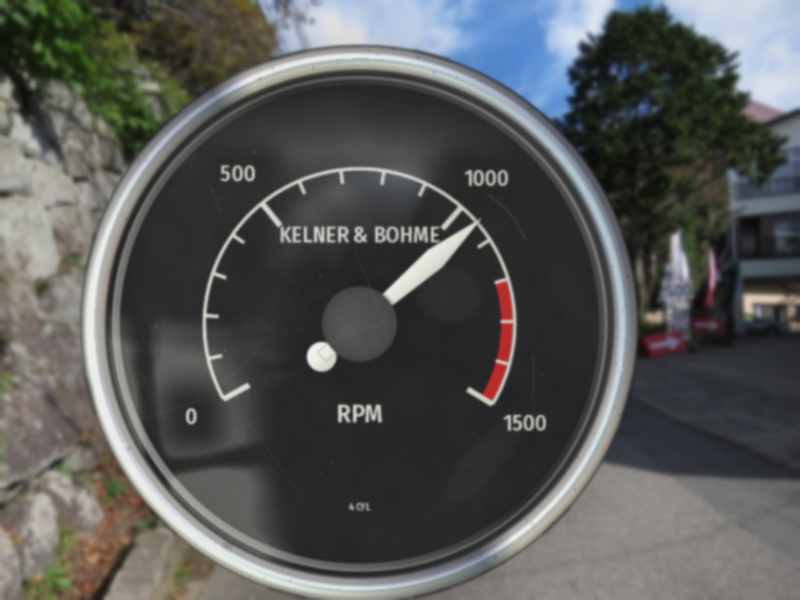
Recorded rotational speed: 1050; rpm
